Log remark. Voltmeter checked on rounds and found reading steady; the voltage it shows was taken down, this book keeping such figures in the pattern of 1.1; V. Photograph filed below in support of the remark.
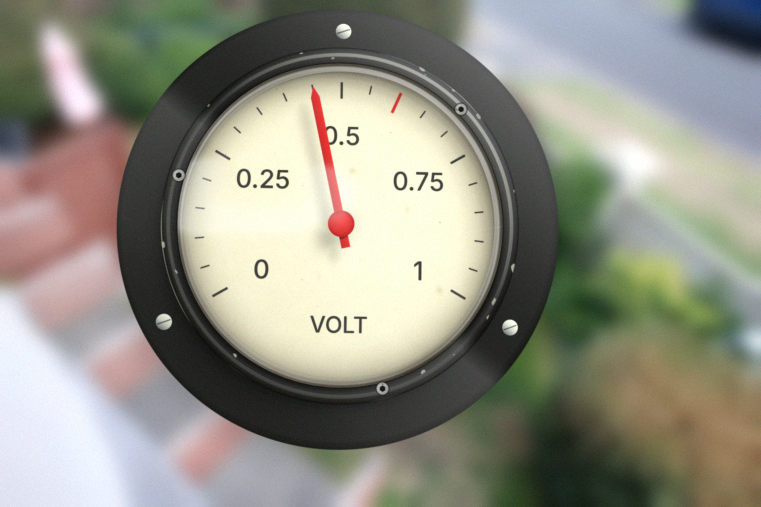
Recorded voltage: 0.45; V
